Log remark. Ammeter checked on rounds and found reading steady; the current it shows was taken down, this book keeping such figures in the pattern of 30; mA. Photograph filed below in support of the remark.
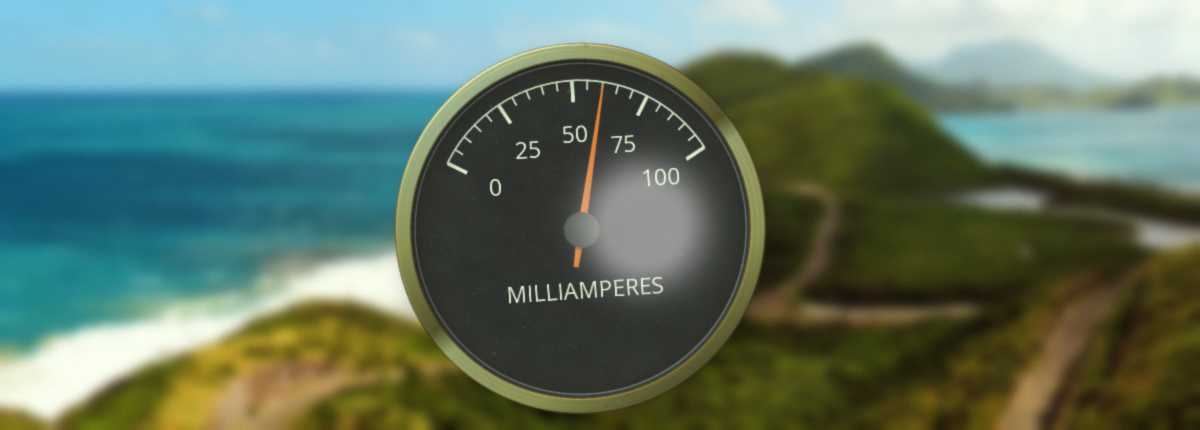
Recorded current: 60; mA
